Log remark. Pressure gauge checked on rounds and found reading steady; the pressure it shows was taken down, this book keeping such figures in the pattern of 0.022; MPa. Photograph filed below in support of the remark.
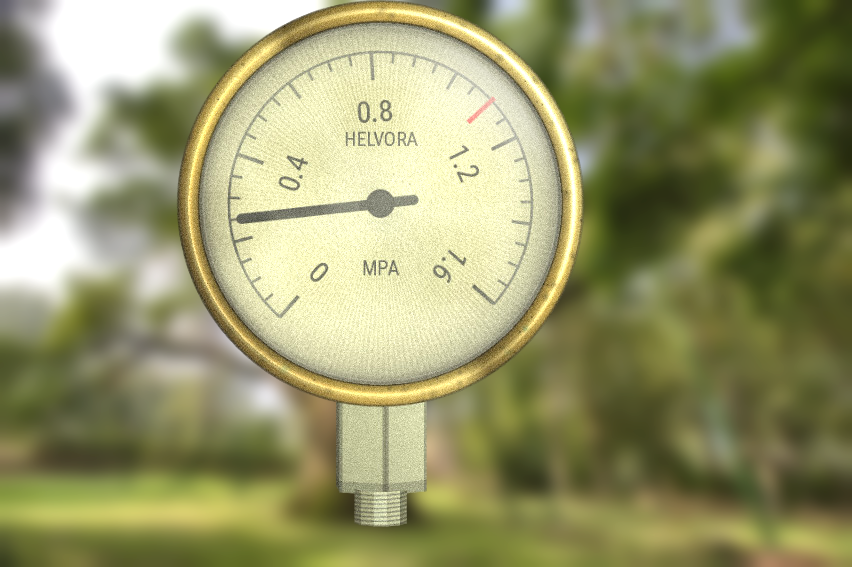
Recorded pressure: 0.25; MPa
